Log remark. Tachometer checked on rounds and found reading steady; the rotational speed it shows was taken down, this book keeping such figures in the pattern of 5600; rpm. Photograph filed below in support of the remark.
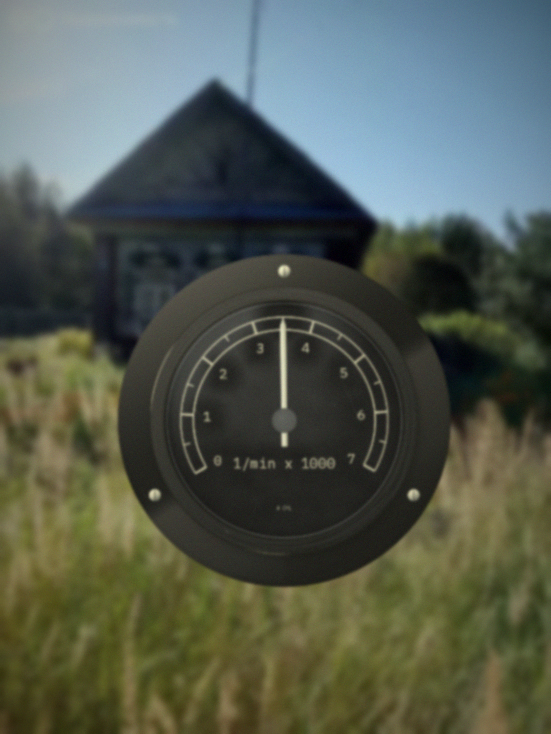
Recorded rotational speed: 3500; rpm
